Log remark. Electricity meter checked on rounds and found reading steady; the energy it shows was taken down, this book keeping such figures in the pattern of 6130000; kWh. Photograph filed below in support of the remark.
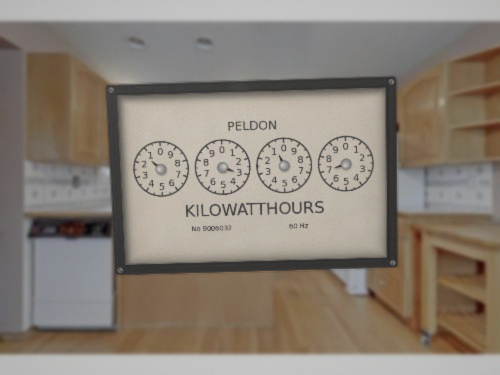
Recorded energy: 1307; kWh
